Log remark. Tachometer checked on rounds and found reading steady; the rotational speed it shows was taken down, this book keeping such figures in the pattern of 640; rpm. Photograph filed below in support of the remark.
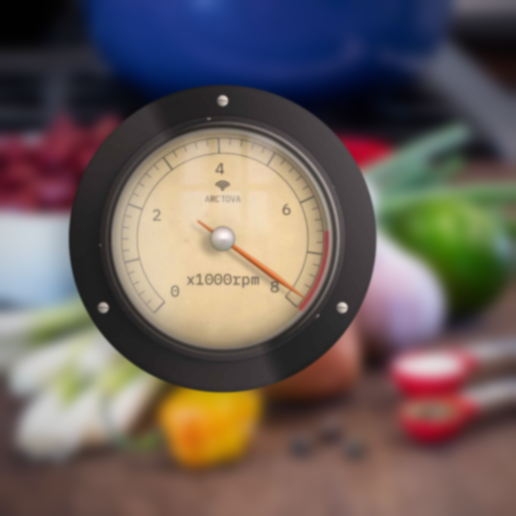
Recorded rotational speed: 7800; rpm
